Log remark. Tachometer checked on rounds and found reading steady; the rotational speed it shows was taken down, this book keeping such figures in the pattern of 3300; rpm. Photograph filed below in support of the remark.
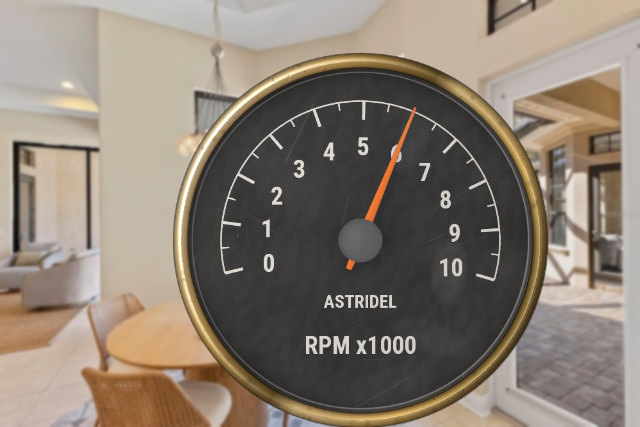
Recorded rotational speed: 6000; rpm
